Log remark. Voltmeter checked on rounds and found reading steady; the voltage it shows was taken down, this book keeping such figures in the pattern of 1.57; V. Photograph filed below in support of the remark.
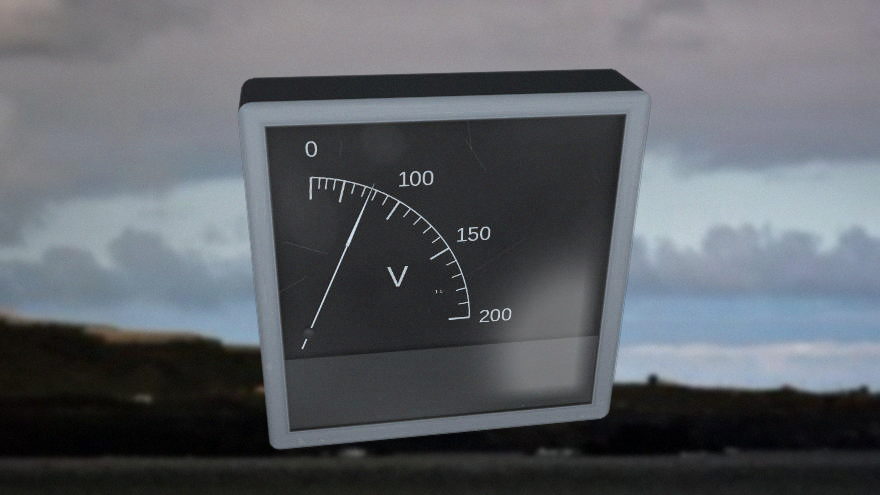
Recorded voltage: 75; V
